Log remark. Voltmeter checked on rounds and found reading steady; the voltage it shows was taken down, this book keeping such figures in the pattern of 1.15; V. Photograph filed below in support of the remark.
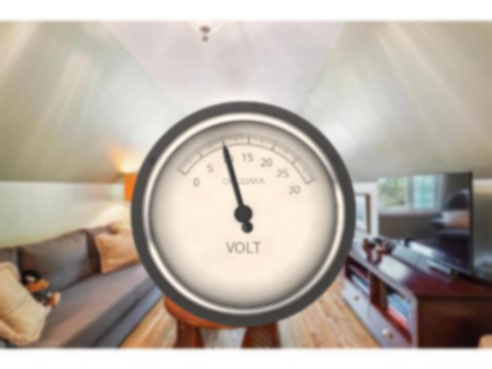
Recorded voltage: 10; V
